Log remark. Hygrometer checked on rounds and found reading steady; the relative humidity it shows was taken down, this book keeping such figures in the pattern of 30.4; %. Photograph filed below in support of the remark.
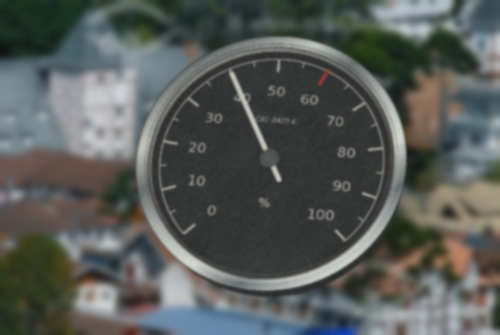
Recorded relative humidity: 40; %
